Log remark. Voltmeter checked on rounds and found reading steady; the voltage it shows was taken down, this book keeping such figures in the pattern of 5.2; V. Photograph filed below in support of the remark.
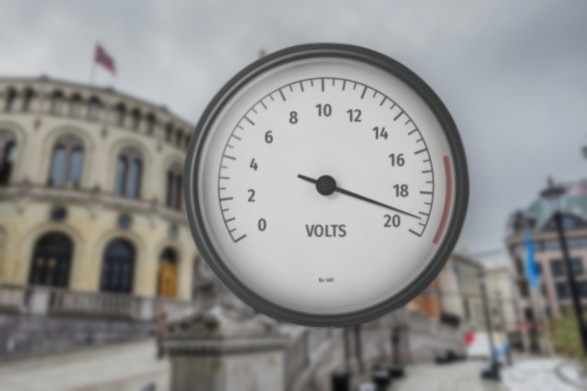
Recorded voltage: 19.25; V
